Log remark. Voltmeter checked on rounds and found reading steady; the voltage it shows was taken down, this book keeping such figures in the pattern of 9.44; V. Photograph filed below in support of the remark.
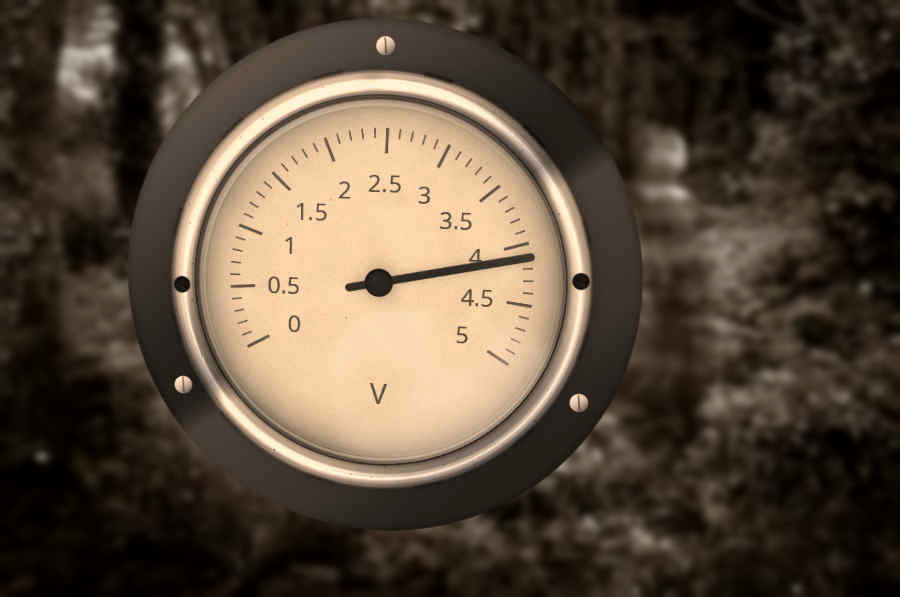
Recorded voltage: 4.1; V
